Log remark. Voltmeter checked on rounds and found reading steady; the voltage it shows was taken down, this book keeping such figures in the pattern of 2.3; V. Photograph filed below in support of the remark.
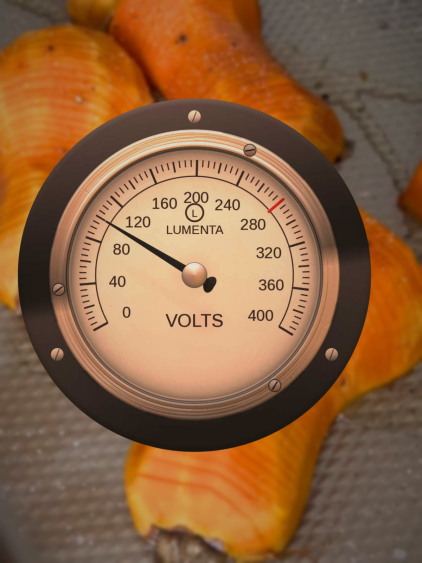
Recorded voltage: 100; V
